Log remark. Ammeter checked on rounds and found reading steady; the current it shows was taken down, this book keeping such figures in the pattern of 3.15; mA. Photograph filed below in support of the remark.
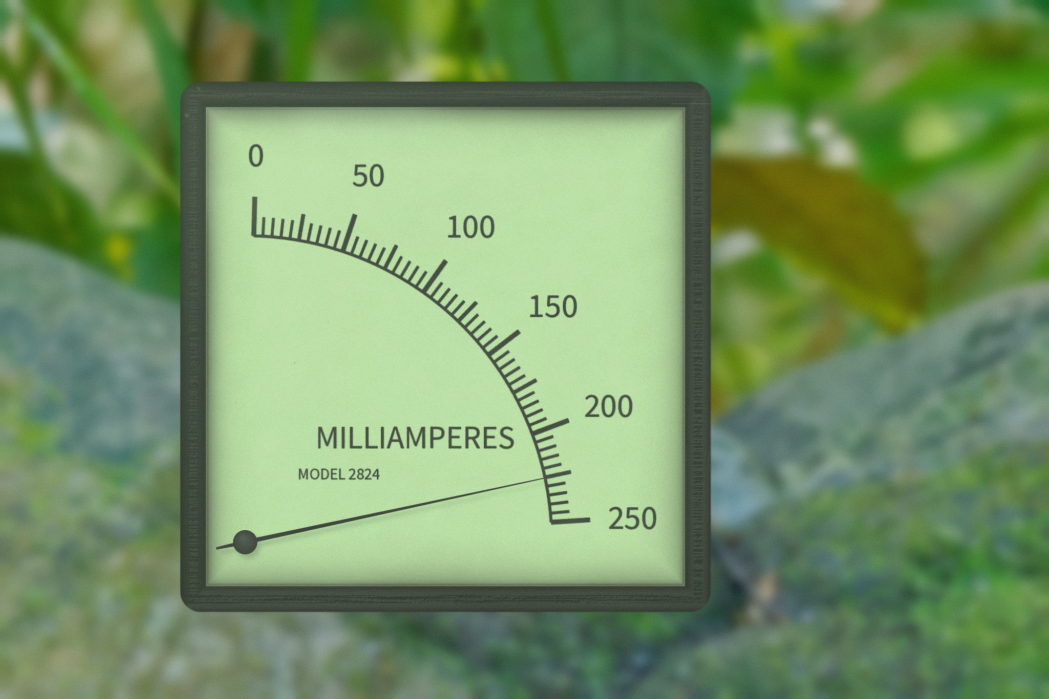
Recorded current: 225; mA
